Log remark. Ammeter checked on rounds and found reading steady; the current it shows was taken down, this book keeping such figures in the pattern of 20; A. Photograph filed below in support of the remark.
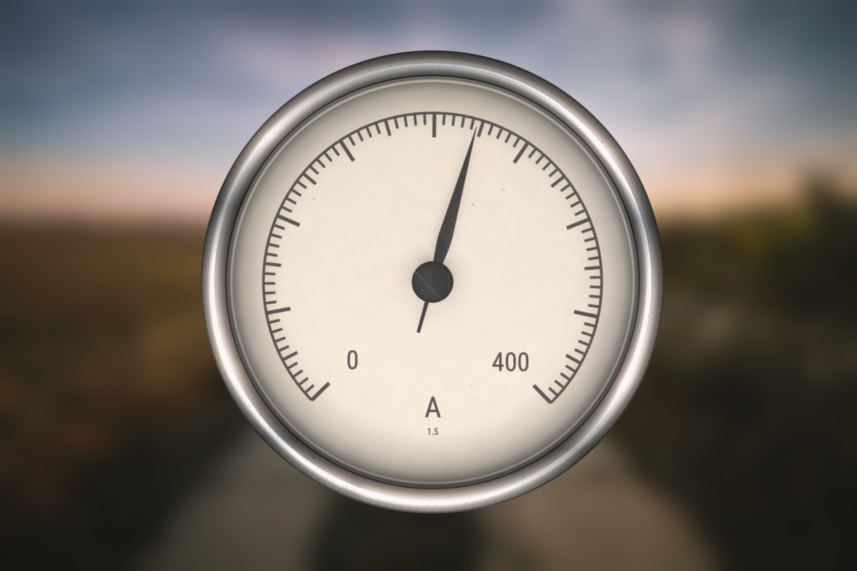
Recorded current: 222.5; A
